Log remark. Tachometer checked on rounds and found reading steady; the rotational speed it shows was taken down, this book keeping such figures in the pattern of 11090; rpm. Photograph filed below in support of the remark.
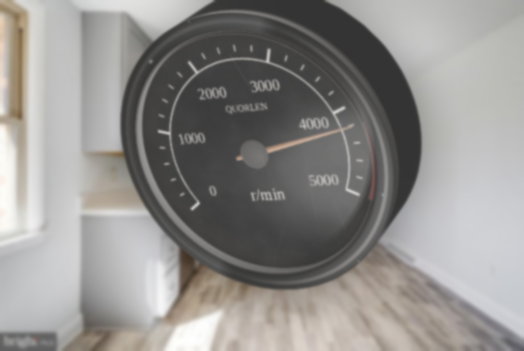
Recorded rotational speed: 4200; rpm
